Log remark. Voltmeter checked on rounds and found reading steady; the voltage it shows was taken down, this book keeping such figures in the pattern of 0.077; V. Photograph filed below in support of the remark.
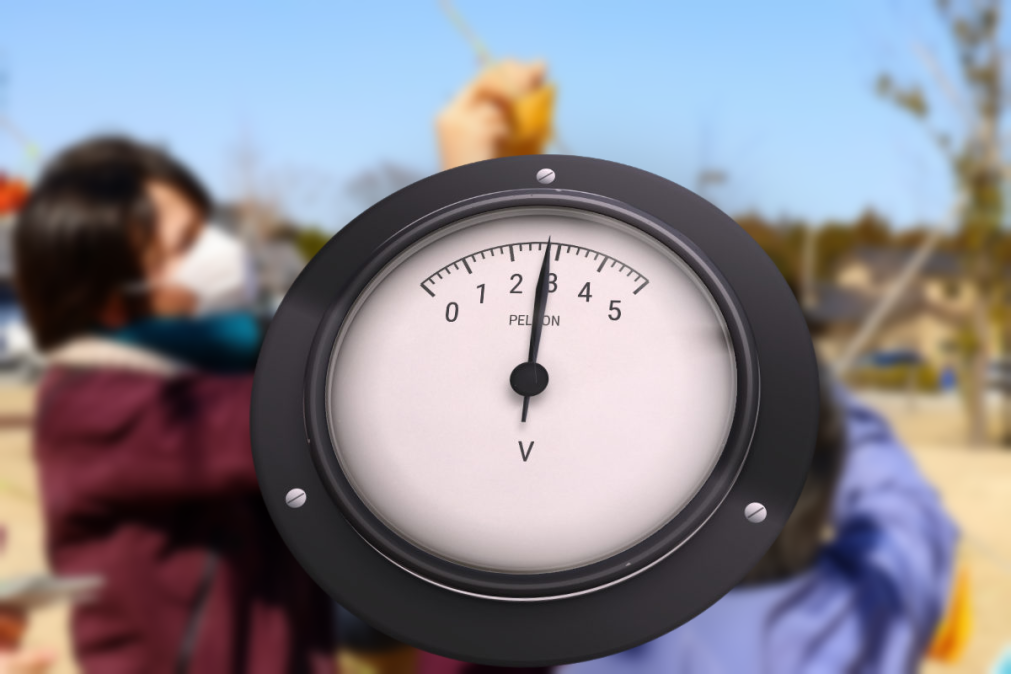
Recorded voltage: 2.8; V
